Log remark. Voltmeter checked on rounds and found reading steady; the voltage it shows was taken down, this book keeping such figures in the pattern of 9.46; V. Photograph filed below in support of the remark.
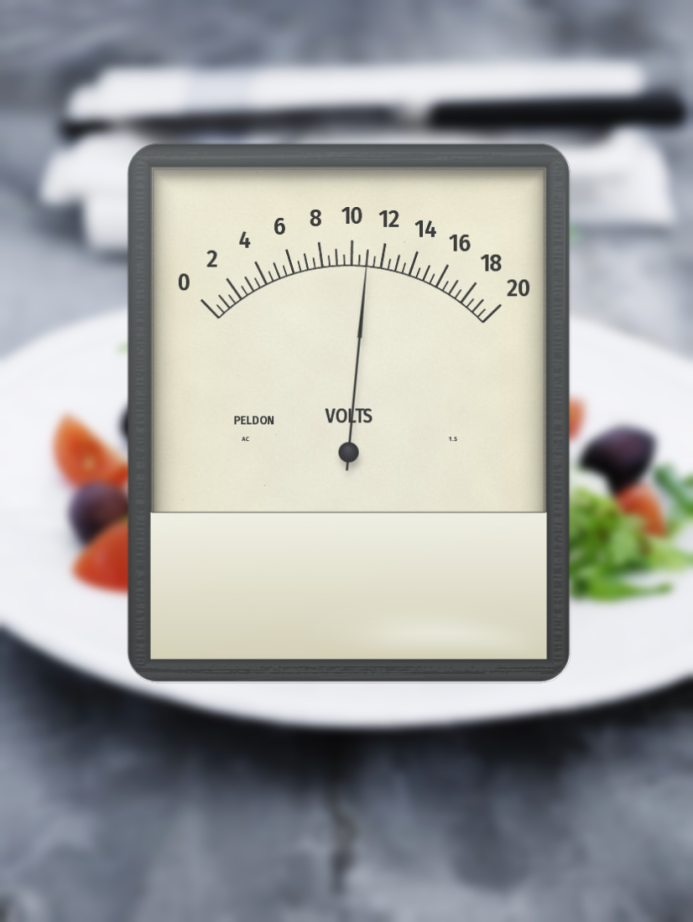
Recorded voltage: 11; V
